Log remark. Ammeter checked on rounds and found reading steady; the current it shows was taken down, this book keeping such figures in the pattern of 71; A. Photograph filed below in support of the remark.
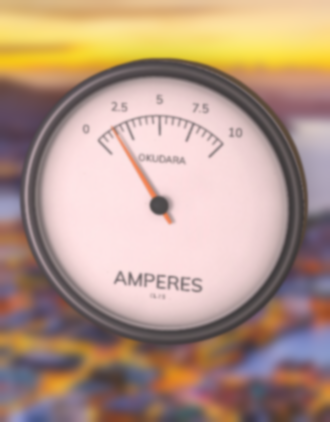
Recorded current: 1.5; A
